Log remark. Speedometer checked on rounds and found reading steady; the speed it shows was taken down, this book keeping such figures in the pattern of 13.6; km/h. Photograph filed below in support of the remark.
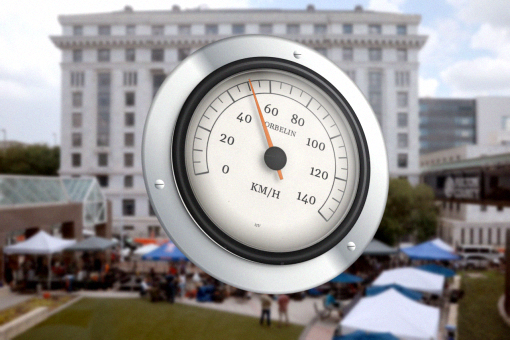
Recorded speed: 50; km/h
